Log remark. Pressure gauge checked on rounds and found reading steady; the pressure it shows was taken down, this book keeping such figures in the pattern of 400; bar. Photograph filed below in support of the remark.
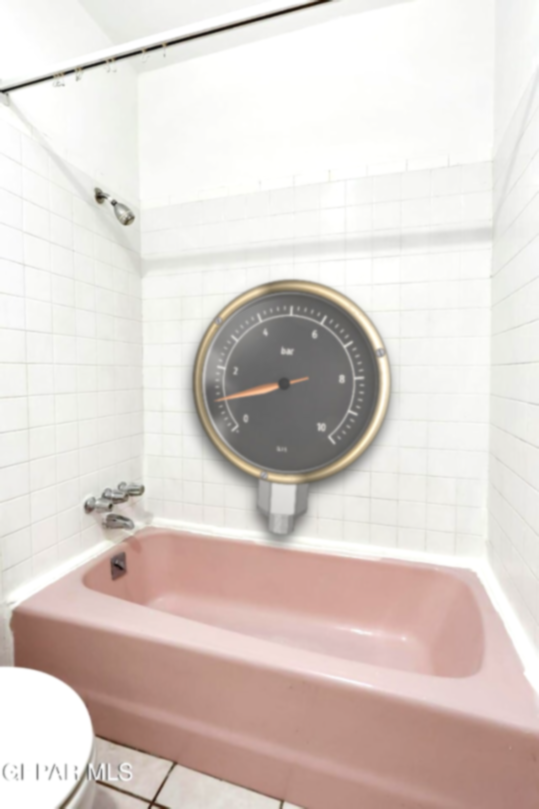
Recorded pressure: 1; bar
